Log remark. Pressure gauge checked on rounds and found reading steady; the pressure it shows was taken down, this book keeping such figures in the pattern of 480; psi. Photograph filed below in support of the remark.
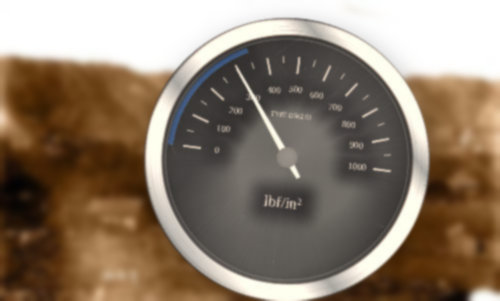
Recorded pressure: 300; psi
